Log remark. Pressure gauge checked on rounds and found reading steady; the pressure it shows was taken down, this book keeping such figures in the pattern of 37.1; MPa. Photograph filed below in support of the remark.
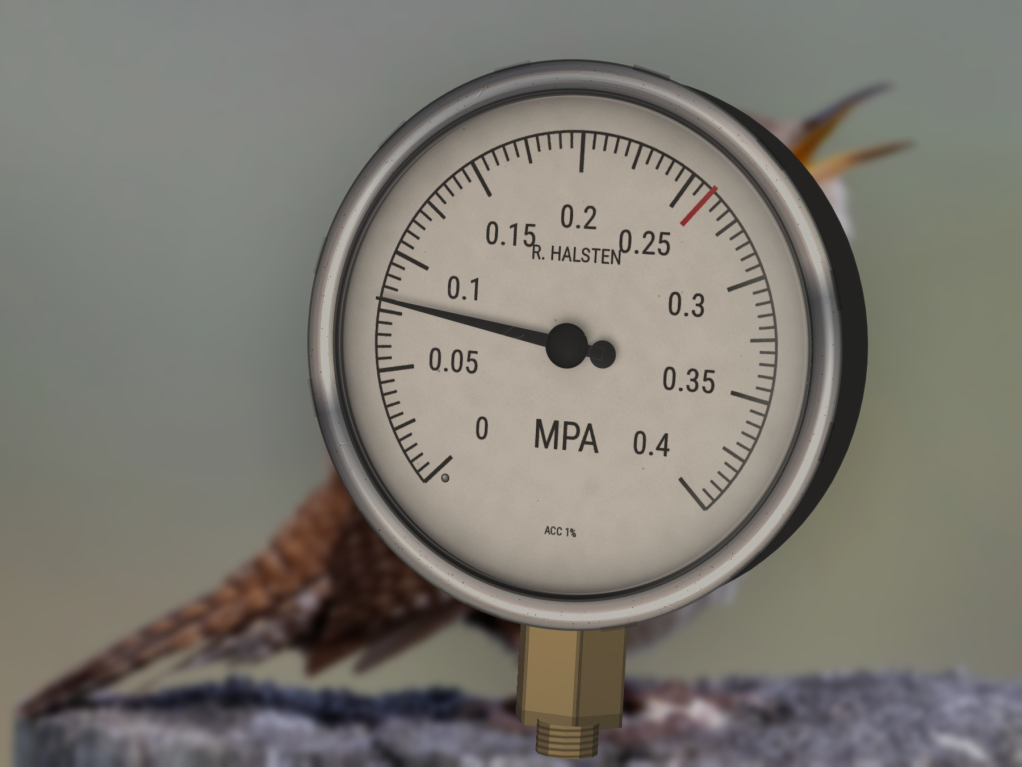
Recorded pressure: 0.08; MPa
